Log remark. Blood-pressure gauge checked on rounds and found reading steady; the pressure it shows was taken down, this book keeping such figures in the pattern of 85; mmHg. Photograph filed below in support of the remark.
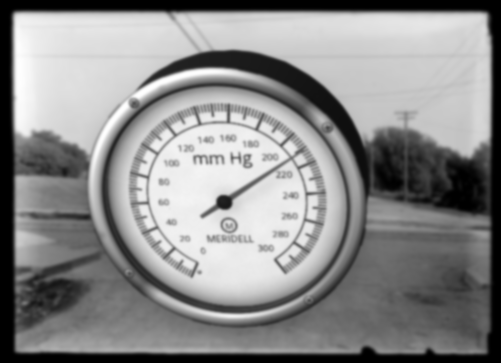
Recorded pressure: 210; mmHg
